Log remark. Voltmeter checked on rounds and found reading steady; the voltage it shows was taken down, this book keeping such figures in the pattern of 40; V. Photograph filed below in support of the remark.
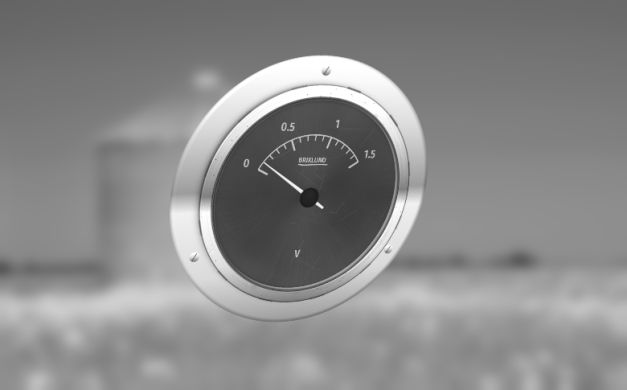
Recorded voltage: 0.1; V
